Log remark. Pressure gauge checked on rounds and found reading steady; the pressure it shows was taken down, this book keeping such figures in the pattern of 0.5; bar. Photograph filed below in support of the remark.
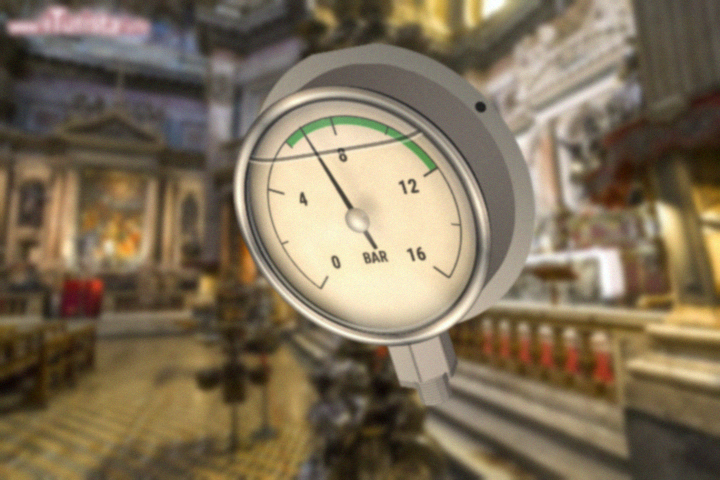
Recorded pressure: 7; bar
